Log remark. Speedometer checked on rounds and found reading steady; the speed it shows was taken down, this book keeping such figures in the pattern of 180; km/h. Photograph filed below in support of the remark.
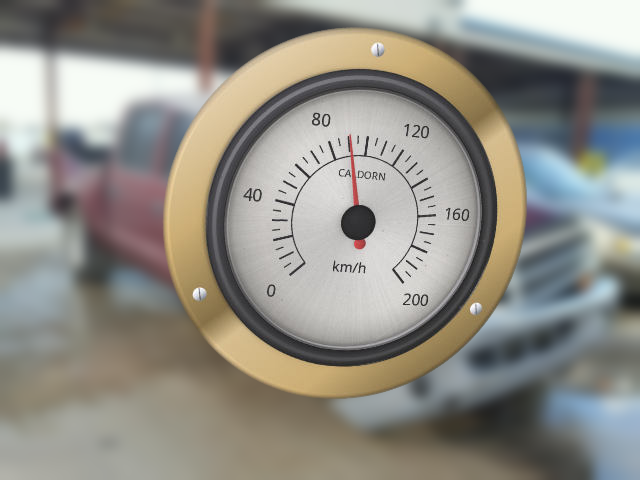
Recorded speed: 90; km/h
